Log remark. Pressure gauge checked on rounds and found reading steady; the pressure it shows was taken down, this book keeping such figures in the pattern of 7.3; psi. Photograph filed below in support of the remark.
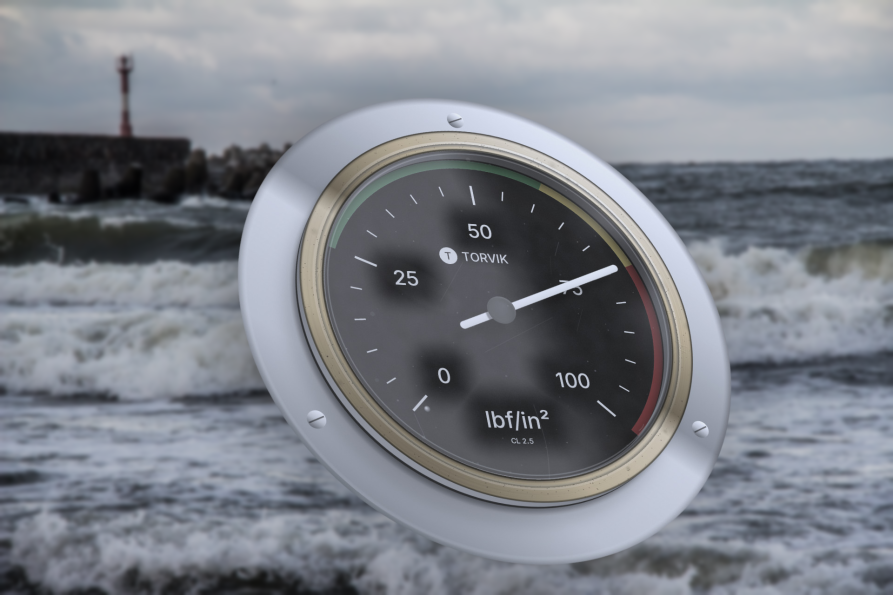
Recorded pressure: 75; psi
